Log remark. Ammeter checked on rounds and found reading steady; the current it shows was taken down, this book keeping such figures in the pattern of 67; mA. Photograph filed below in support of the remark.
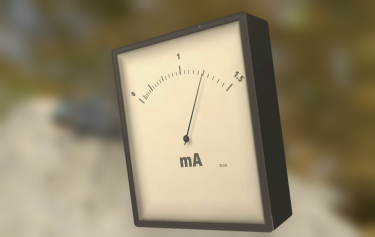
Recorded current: 1.25; mA
